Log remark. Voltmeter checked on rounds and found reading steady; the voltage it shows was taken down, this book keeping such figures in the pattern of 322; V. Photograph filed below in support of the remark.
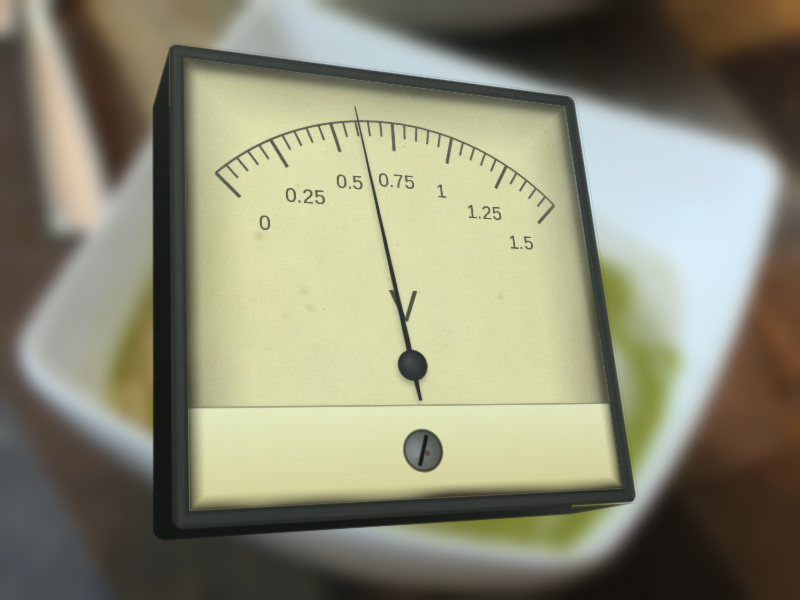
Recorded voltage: 0.6; V
